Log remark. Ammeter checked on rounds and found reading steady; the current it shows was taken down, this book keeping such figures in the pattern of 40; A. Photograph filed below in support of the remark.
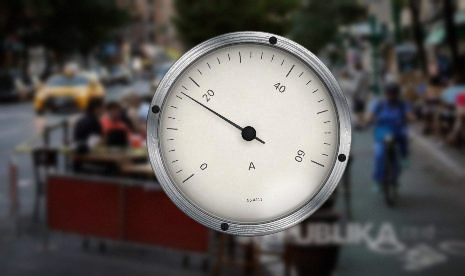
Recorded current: 17; A
